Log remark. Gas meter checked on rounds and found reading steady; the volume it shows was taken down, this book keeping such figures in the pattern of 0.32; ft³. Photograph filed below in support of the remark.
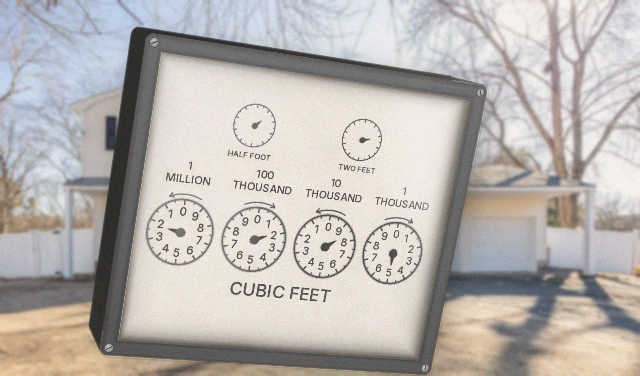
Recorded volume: 218500; ft³
